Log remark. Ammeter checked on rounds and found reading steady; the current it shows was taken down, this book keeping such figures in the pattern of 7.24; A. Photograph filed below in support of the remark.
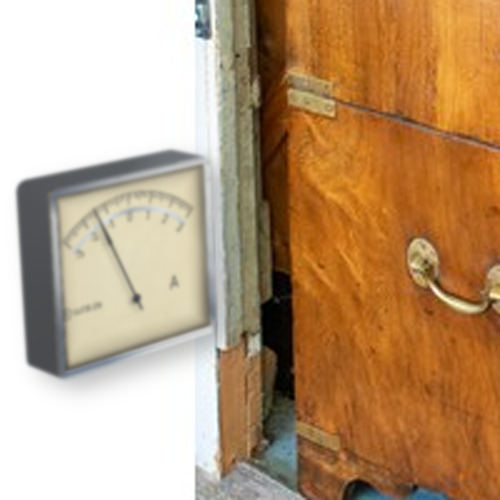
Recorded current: -1.5; A
